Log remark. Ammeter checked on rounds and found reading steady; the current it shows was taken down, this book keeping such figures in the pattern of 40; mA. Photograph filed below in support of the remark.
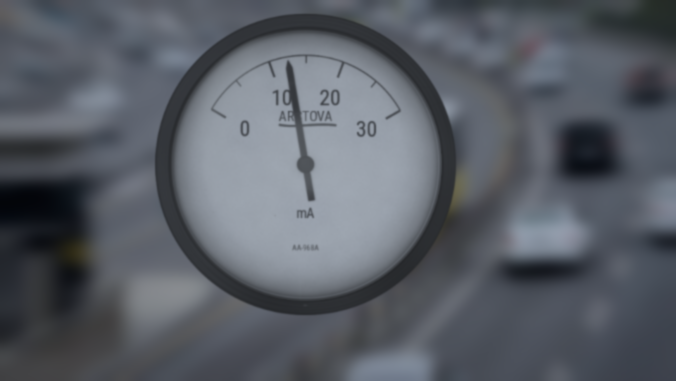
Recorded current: 12.5; mA
